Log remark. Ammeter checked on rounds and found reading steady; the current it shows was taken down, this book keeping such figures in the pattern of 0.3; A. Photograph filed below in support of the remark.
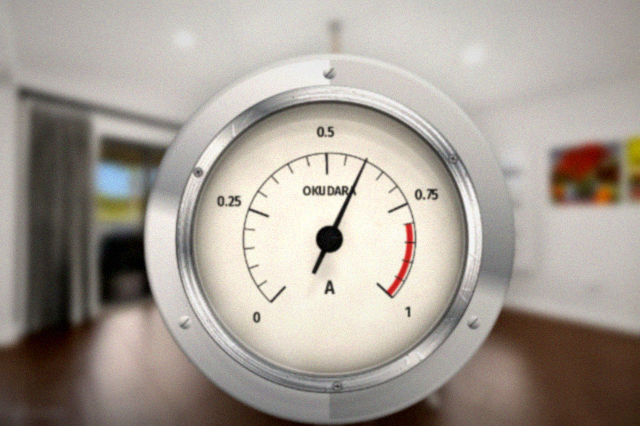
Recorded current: 0.6; A
